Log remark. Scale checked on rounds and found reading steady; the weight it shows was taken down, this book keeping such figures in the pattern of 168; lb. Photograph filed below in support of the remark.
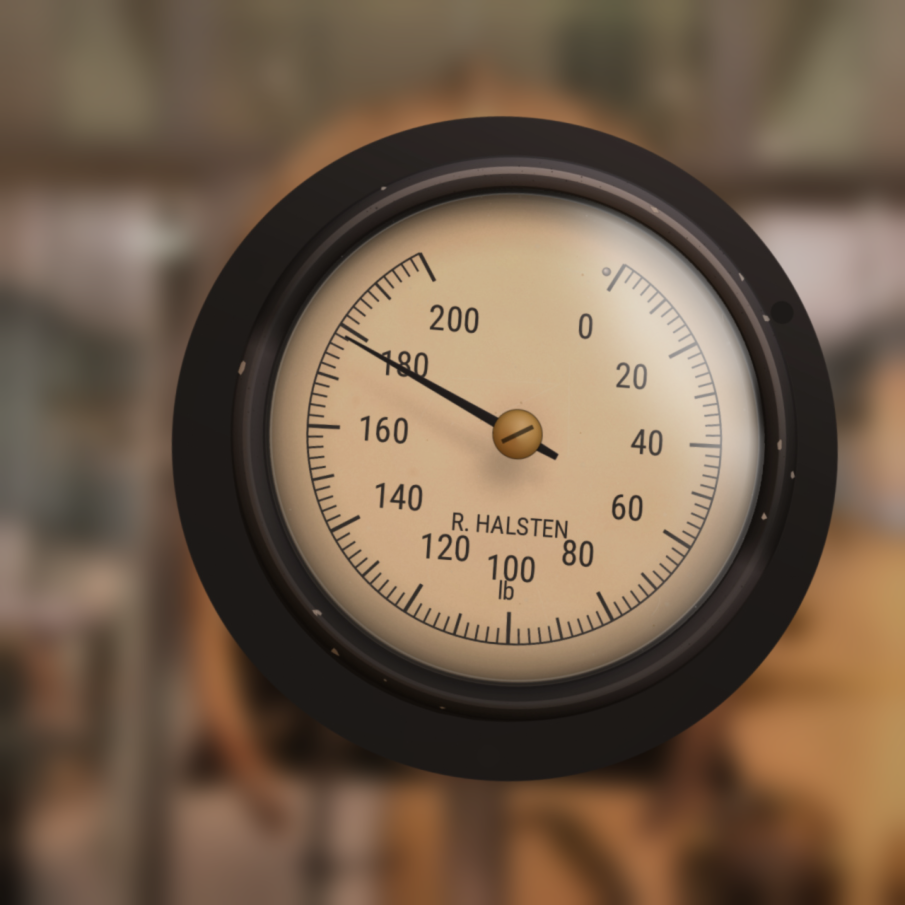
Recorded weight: 178; lb
